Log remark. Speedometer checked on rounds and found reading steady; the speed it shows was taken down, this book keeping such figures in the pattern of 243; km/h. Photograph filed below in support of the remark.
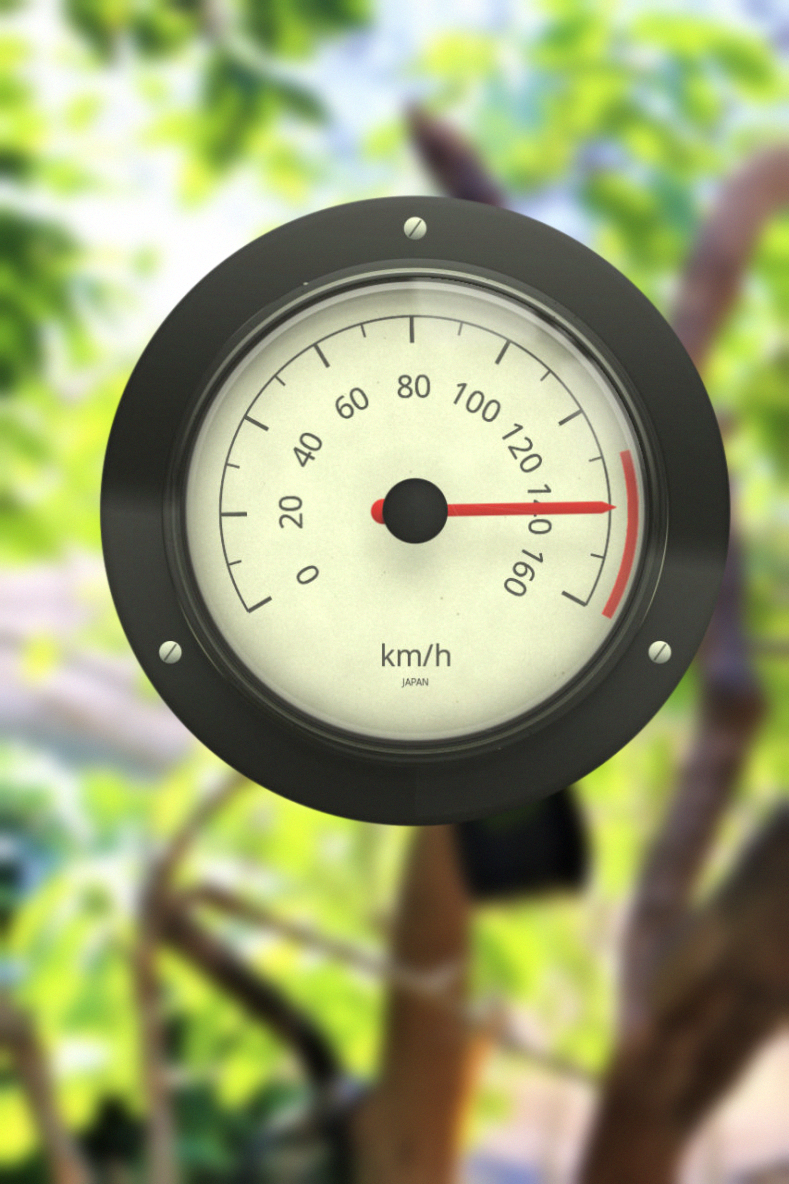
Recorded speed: 140; km/h
